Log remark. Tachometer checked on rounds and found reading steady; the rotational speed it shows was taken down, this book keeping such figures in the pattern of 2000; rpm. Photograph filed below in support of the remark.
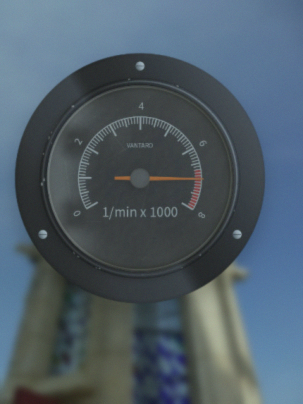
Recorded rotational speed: 7000; rpm
